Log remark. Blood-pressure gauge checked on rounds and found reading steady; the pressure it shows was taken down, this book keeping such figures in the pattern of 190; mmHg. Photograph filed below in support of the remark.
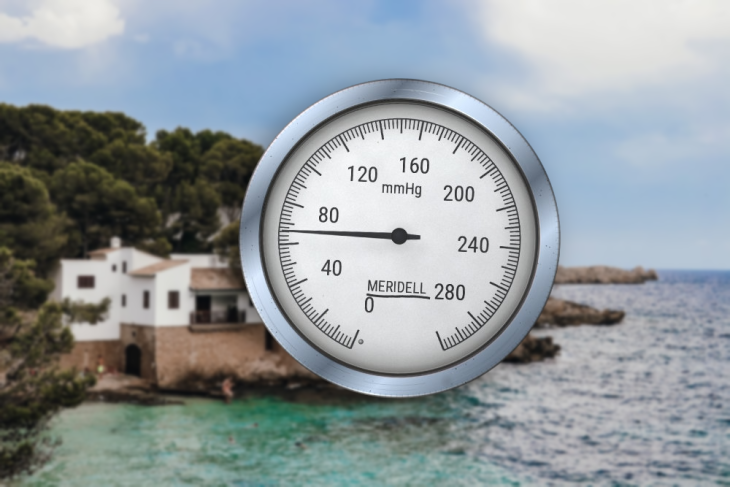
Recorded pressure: 66; mmHg
